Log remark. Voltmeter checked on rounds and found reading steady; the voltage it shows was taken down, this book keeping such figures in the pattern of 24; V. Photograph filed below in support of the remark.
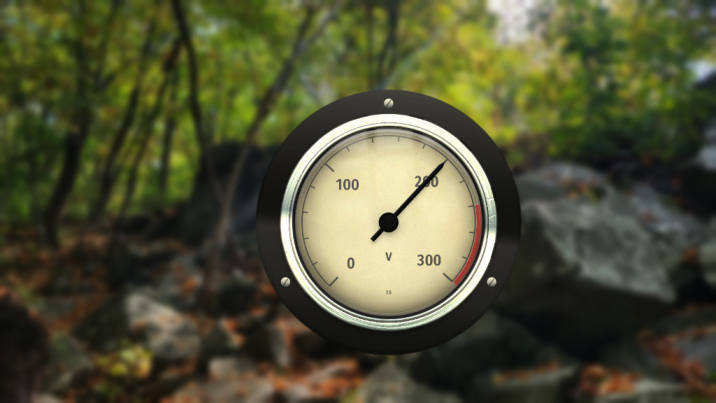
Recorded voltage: 200; V
